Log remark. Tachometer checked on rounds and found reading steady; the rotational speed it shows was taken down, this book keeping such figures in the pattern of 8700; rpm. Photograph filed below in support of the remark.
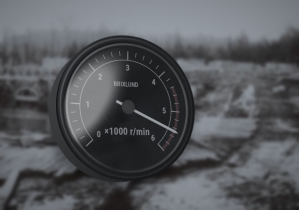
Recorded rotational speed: 5500; rpm
